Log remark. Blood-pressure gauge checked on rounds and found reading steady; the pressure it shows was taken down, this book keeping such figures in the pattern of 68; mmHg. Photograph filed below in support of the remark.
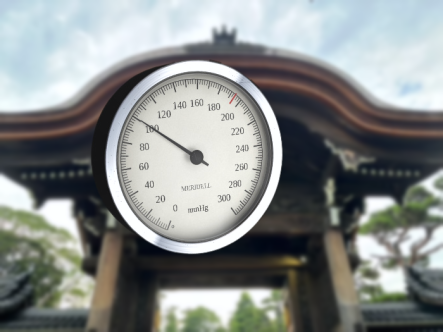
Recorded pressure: 100; mmHg
